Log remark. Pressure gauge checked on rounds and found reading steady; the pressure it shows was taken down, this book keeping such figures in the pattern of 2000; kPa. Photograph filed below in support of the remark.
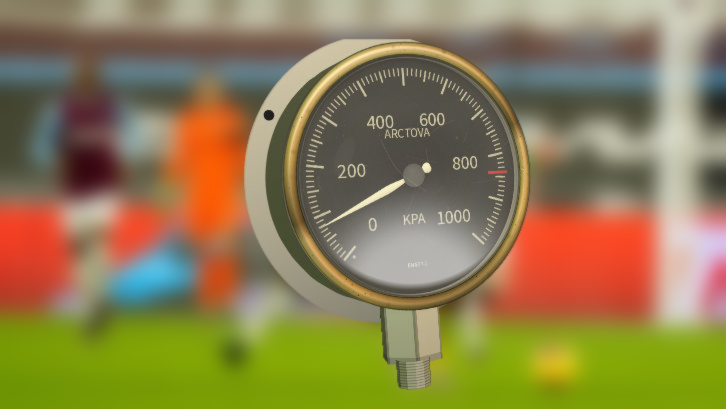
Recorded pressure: 80; kPa
